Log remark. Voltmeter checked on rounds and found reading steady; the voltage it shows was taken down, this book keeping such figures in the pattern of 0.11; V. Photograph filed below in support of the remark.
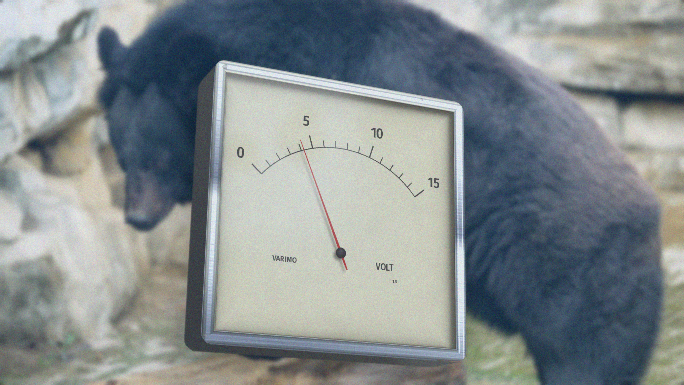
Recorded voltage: 4; V
